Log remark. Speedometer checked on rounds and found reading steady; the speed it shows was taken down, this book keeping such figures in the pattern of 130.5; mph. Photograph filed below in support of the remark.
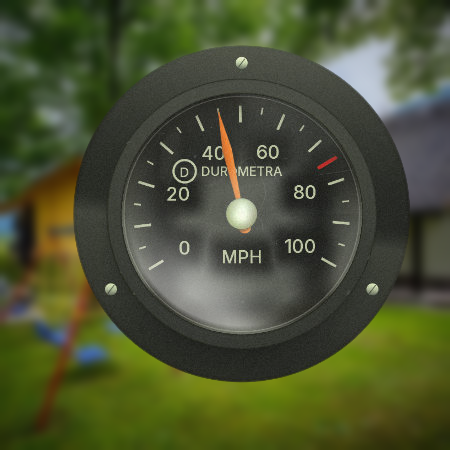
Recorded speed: 45; mph
